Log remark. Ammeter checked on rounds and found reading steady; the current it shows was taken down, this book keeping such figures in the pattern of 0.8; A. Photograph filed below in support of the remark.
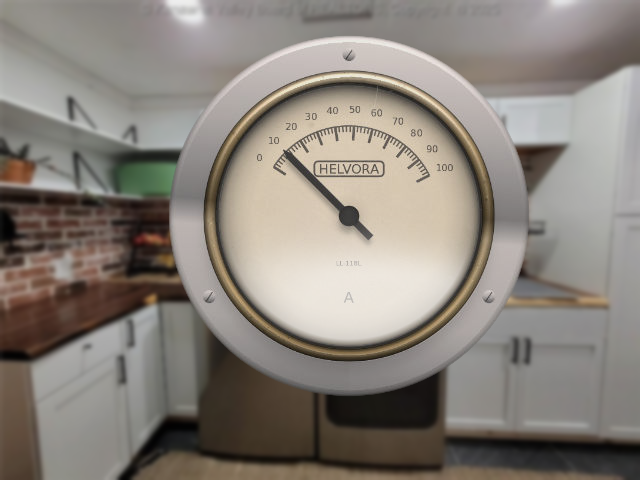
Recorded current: 10; A
